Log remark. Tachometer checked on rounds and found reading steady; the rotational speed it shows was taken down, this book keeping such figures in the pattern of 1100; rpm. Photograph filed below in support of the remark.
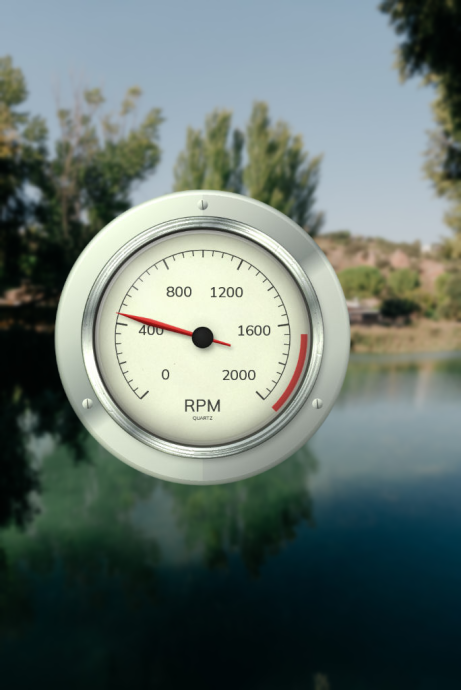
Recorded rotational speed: 450; rpm
